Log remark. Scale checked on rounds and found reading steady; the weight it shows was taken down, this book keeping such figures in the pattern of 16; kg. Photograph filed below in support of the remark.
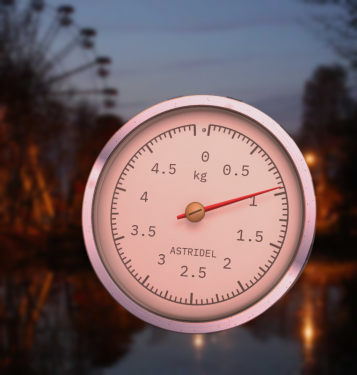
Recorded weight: 0.95; kg
